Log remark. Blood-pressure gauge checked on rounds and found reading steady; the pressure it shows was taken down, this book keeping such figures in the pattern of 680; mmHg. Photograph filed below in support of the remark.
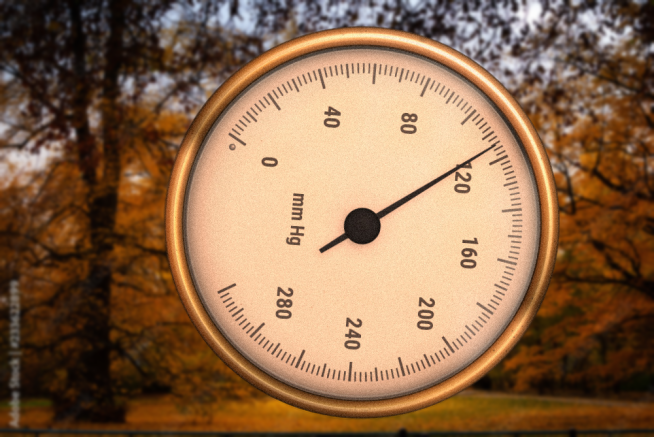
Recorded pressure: 114; mmHg
